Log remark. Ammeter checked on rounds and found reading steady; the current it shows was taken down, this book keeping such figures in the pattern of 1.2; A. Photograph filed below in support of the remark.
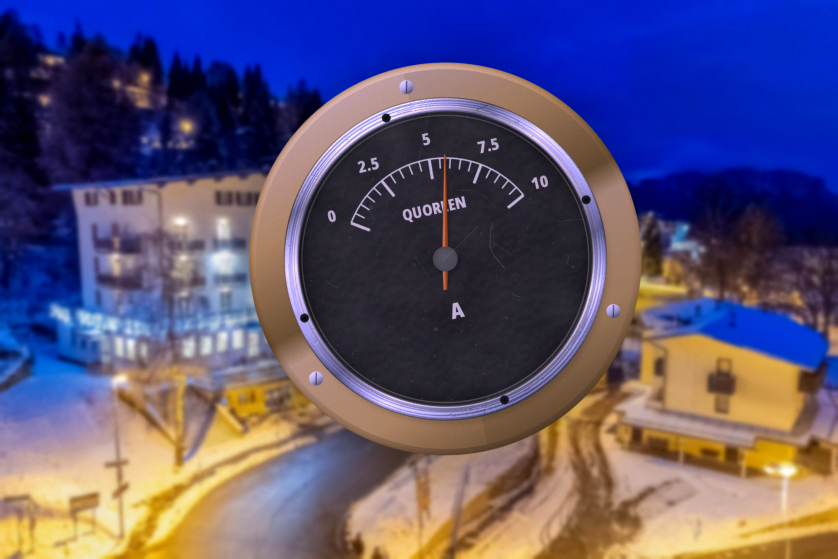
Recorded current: 5.75; A
